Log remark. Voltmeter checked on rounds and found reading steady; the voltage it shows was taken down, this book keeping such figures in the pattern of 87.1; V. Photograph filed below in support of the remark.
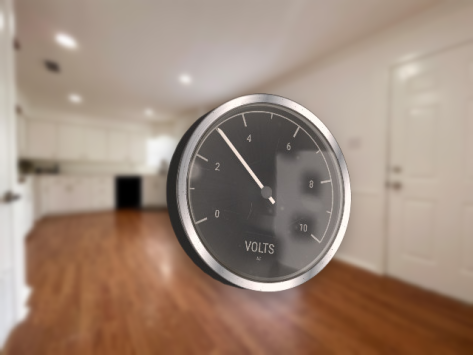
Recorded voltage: 3; V
